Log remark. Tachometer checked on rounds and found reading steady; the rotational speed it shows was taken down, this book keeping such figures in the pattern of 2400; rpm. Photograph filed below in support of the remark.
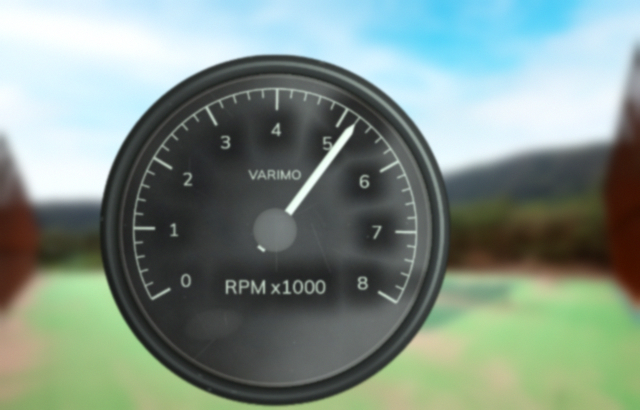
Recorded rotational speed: 5200; rpm
